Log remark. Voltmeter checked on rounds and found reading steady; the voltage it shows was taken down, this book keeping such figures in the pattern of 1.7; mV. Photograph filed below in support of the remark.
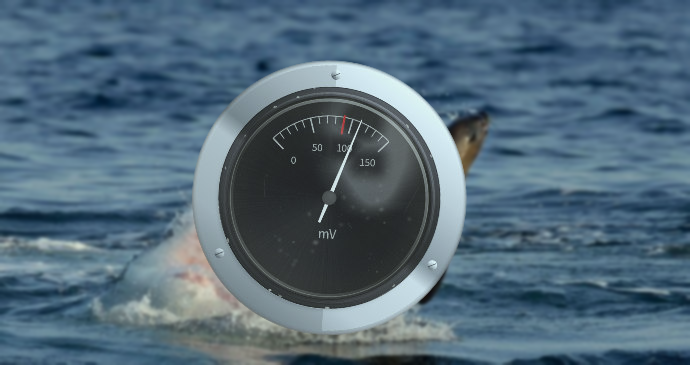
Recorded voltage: 110; mV
